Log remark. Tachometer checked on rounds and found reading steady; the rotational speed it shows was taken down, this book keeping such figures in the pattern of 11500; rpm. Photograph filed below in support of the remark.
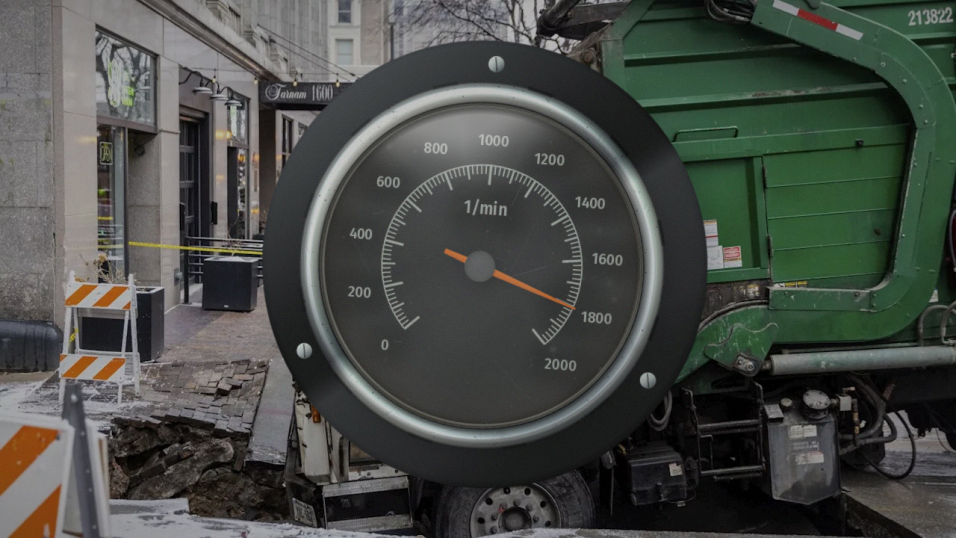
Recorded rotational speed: 1800; rpm
